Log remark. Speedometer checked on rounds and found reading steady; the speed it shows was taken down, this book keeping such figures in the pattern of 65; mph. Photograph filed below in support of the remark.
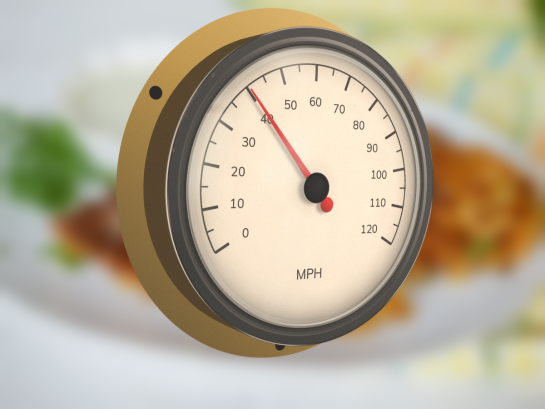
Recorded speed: 40; mph
